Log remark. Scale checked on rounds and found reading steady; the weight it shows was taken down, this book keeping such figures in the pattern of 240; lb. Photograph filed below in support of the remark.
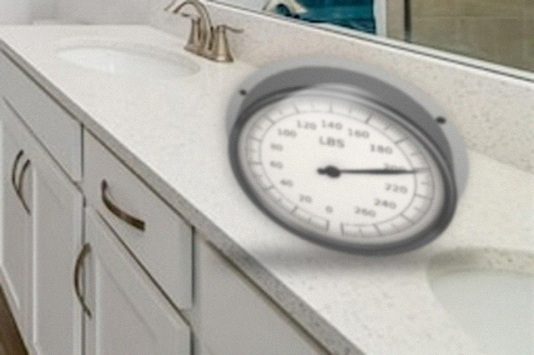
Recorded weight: 200; lb
